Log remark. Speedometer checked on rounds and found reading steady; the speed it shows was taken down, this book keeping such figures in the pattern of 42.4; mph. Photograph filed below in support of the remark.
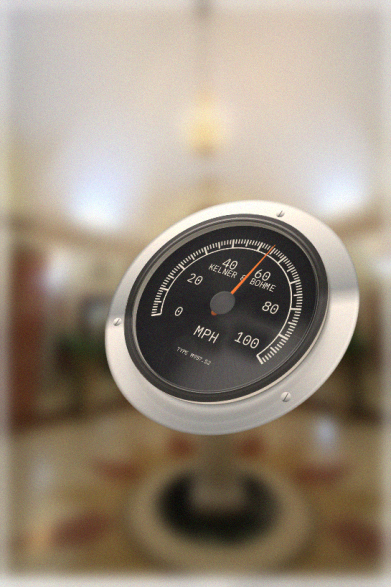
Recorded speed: 55; mph
